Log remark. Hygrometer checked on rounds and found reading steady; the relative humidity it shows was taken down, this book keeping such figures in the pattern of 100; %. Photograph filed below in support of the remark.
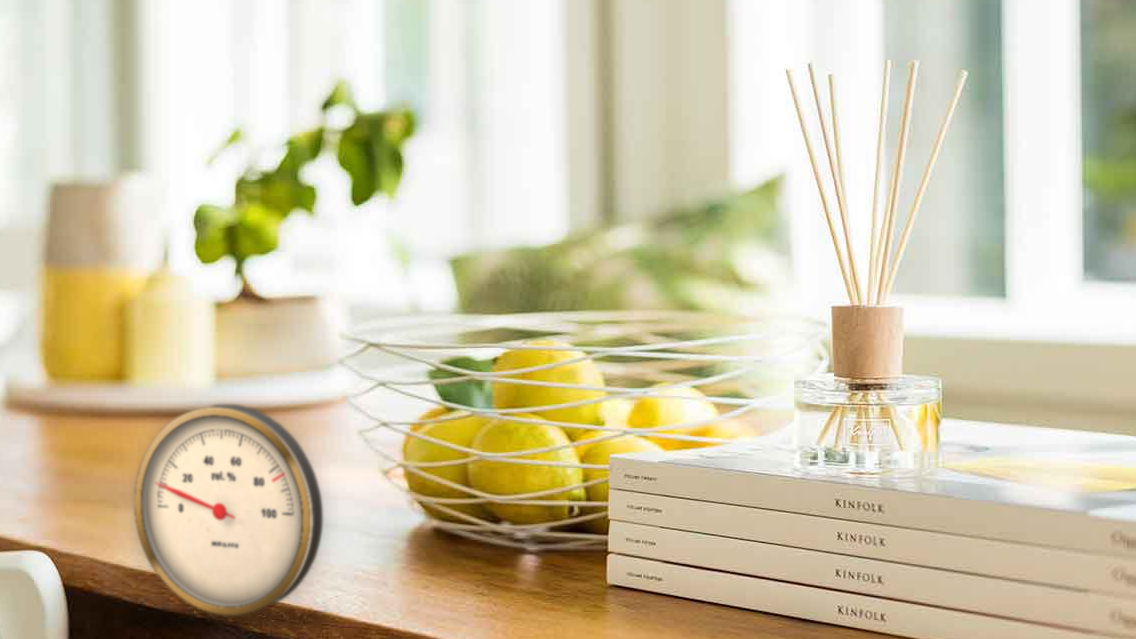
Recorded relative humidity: 10; %
